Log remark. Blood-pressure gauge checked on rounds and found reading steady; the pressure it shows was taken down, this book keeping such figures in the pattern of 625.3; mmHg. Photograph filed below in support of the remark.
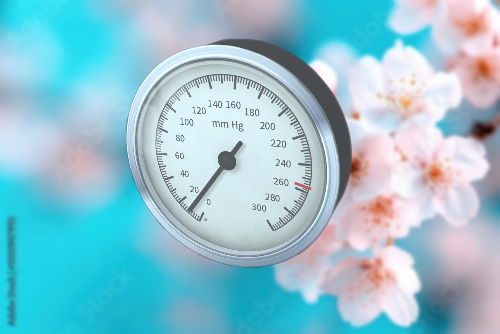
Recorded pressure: 10; mmHg
